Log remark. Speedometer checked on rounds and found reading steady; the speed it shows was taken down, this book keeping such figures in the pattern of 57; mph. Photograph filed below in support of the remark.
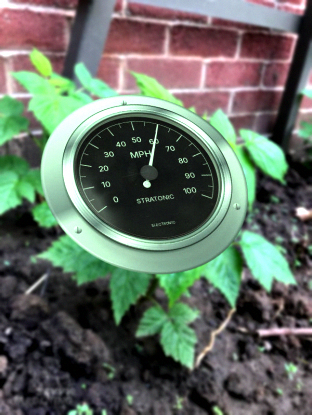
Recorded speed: 60; mph
